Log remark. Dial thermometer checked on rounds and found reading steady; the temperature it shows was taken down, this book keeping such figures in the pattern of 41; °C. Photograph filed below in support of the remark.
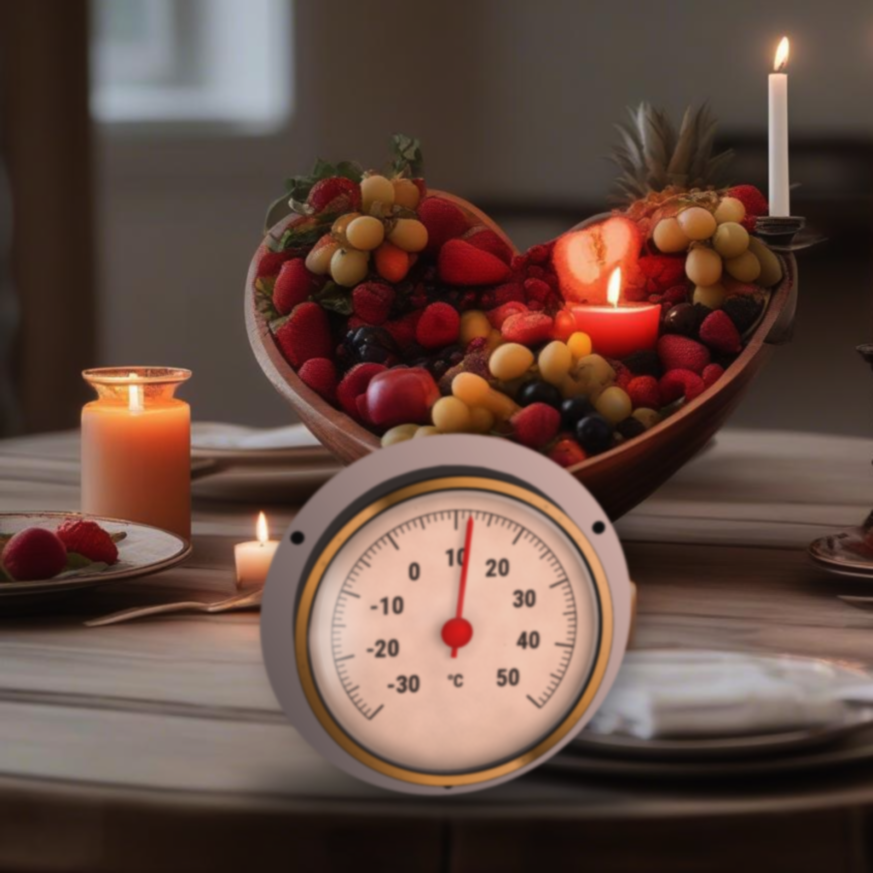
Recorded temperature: 12; °C
